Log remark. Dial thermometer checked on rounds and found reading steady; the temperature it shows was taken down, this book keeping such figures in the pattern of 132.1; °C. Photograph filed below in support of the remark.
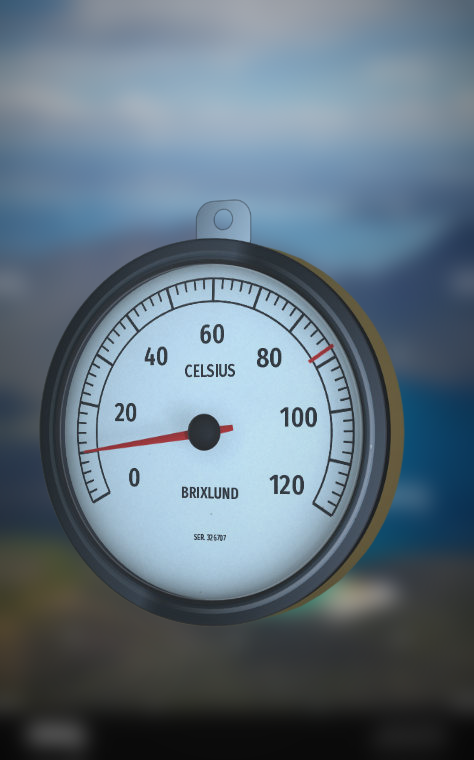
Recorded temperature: 10; °C
